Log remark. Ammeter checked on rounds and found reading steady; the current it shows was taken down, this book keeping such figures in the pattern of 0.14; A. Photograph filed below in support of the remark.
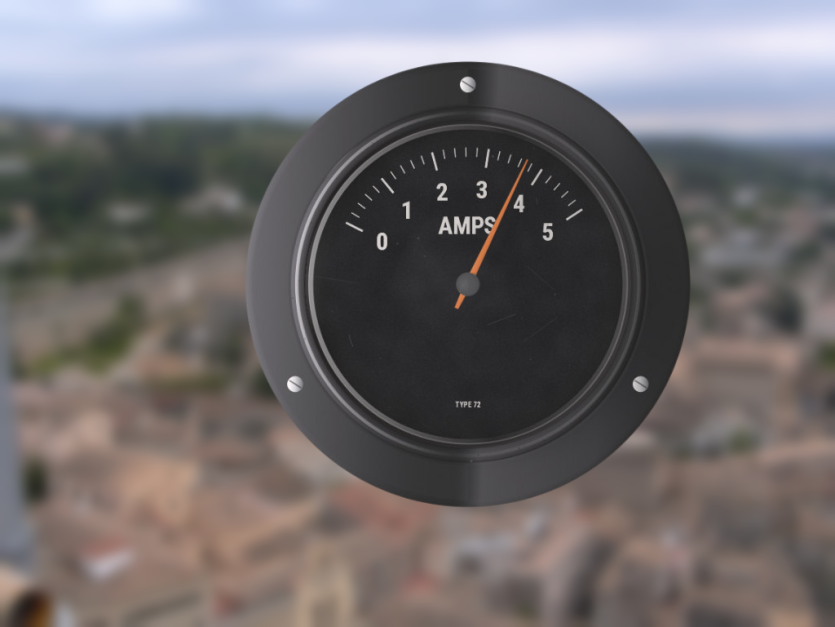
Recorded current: 3.7; A
